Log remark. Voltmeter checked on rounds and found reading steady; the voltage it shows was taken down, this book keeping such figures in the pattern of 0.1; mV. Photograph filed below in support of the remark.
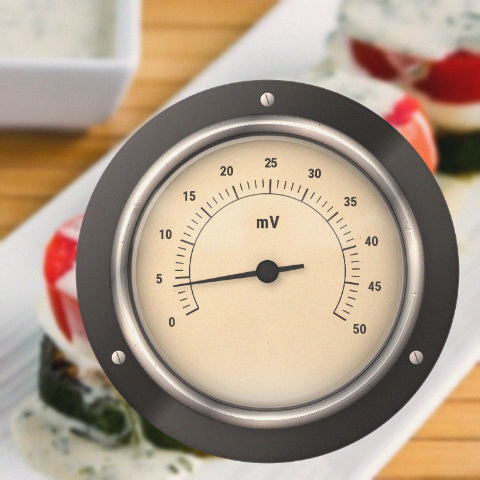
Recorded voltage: 4; mV
